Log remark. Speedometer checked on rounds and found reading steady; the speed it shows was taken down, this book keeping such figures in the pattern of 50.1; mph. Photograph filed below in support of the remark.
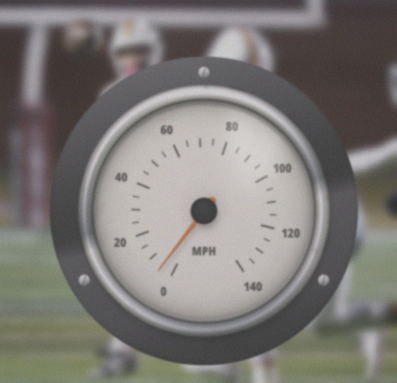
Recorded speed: 5; mph
